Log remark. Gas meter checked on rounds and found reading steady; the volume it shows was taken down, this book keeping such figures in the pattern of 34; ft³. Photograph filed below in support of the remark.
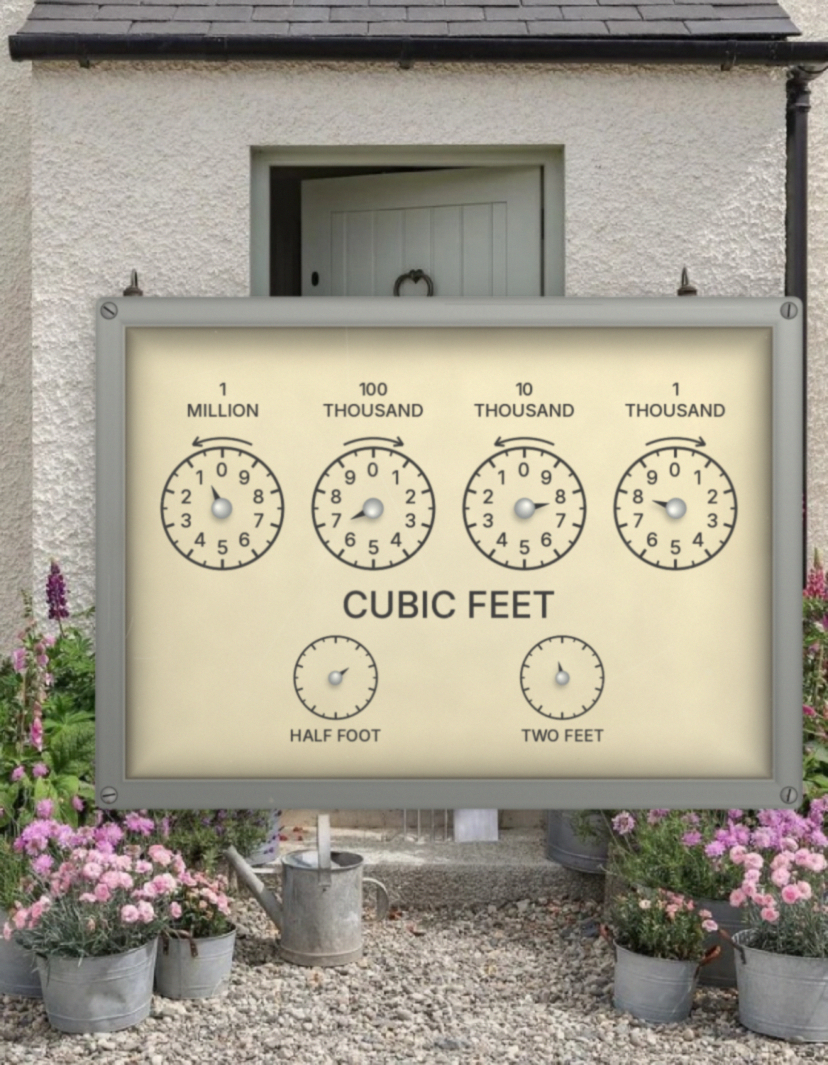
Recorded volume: 67800; ft³
